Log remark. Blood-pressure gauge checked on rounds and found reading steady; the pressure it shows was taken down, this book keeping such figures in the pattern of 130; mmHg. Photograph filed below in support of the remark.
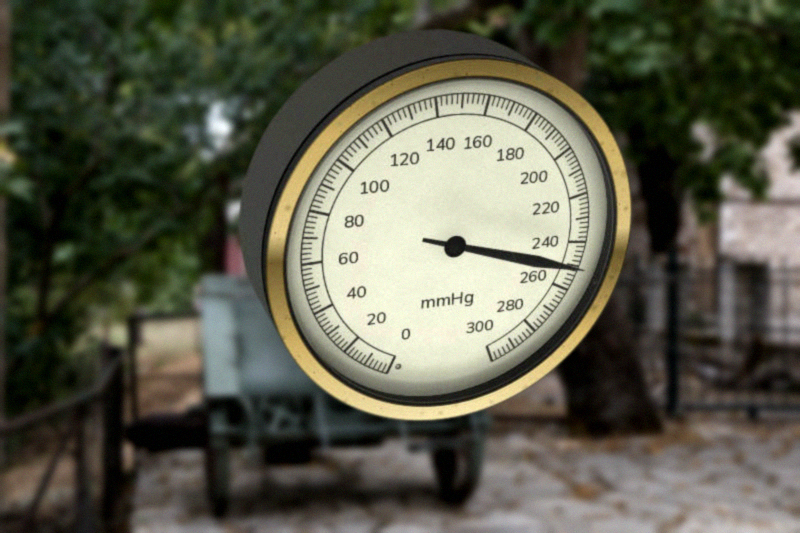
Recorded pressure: 250; mmHg
